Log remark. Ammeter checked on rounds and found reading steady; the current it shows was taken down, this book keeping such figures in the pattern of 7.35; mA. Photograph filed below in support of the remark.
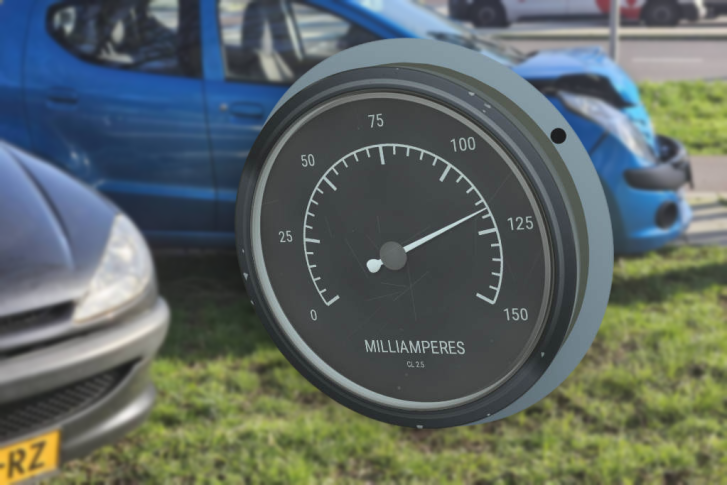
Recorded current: 117.5; mA
